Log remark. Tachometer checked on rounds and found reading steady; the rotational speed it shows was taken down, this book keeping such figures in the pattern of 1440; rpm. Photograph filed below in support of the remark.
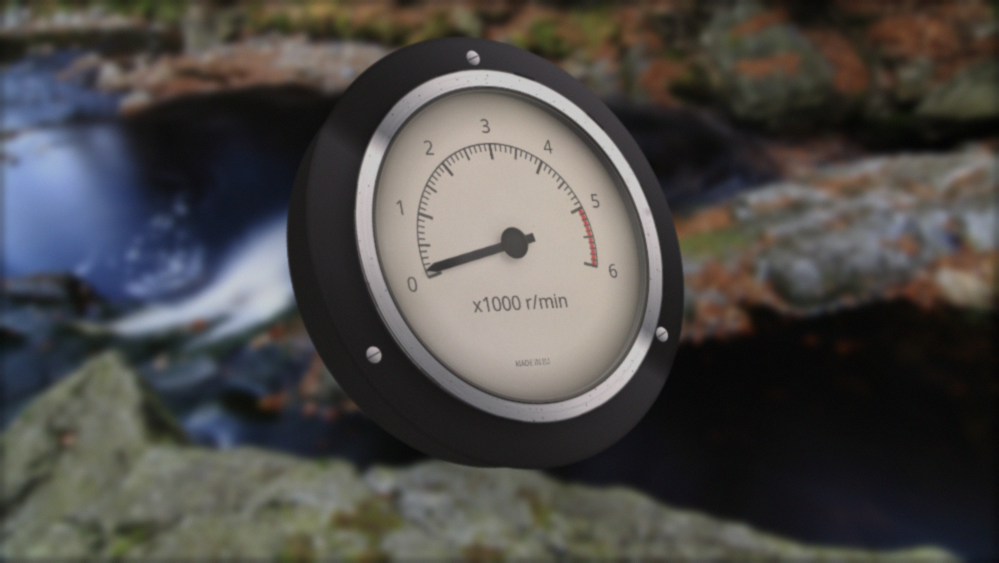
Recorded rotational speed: 100; rpm
